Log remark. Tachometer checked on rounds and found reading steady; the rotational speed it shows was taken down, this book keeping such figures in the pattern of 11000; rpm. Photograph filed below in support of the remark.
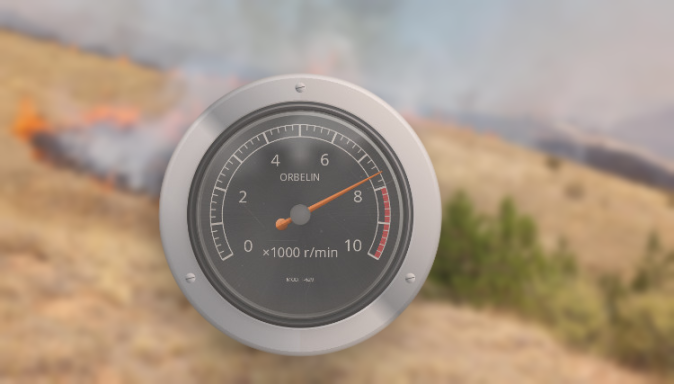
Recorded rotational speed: 7600; rpm
